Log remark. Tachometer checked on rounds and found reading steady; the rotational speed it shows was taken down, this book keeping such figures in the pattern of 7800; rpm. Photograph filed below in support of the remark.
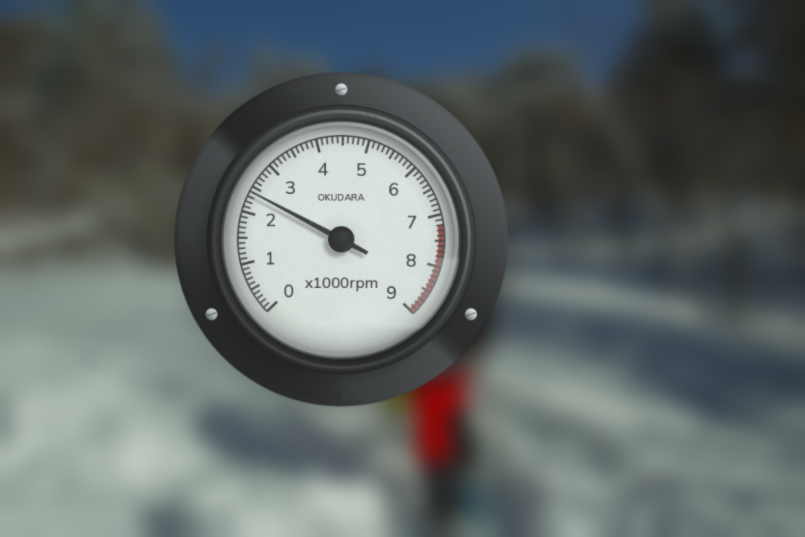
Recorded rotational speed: 2400; rpm
